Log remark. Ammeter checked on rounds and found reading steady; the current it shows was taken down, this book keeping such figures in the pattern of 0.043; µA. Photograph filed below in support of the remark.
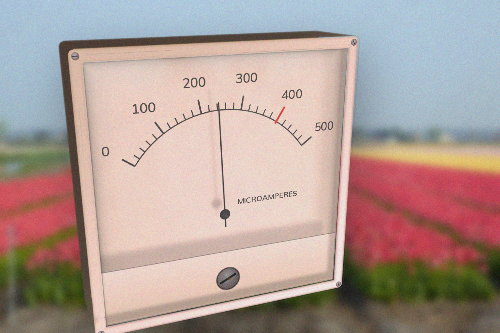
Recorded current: 240; µA
